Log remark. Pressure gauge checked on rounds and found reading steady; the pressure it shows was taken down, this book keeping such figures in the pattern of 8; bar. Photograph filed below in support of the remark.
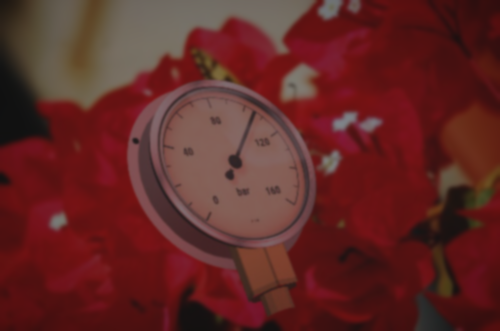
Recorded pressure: 105; bar
